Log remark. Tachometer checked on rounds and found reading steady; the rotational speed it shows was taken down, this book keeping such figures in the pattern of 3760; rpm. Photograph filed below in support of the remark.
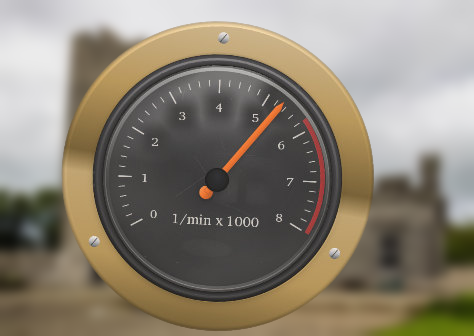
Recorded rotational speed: 5300; rpm
